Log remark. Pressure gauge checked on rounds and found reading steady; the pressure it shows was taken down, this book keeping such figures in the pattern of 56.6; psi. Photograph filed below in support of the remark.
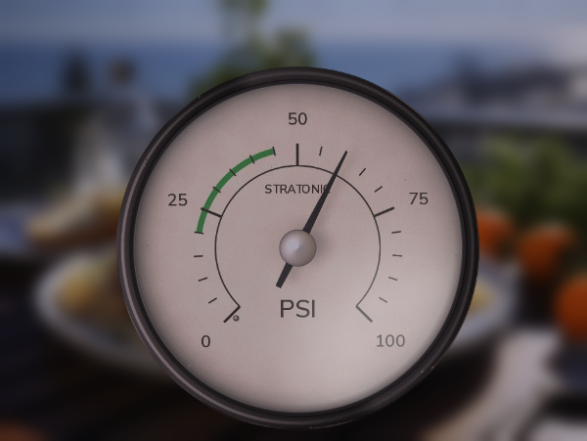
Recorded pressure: 60; psi
